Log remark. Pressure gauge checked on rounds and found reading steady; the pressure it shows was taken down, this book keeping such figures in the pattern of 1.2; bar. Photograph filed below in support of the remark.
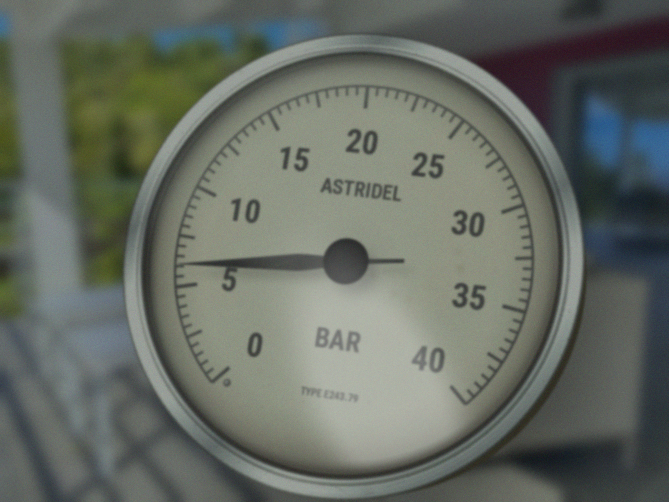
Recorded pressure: 6; bar
